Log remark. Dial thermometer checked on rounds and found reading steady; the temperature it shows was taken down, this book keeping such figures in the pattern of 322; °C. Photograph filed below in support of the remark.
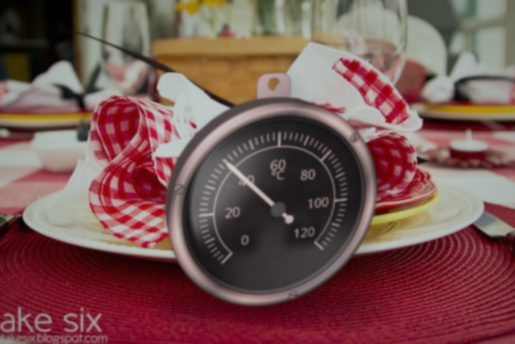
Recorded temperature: 40; °C
